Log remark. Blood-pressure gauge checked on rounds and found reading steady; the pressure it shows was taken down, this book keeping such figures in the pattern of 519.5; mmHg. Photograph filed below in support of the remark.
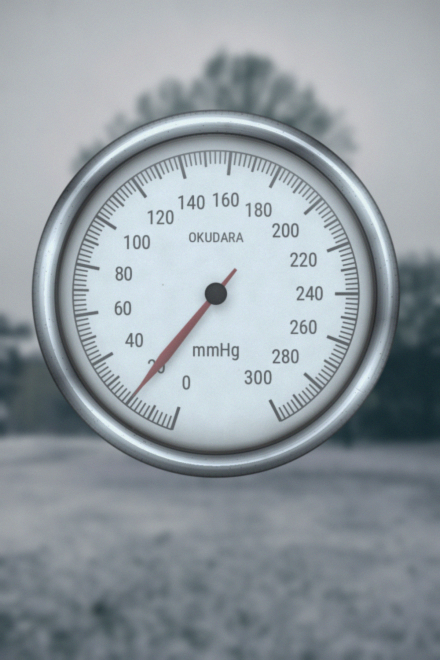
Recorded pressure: 20; mmHg
